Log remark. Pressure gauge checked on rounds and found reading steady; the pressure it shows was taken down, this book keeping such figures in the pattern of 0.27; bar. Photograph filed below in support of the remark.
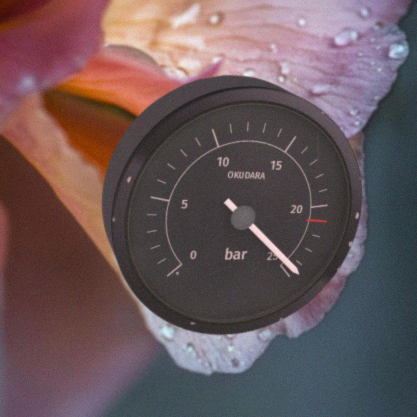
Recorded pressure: 24.5; bar
